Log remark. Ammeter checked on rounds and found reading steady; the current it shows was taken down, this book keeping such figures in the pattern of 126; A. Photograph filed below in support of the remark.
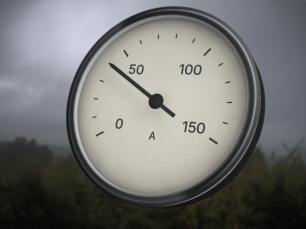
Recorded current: 40; A
